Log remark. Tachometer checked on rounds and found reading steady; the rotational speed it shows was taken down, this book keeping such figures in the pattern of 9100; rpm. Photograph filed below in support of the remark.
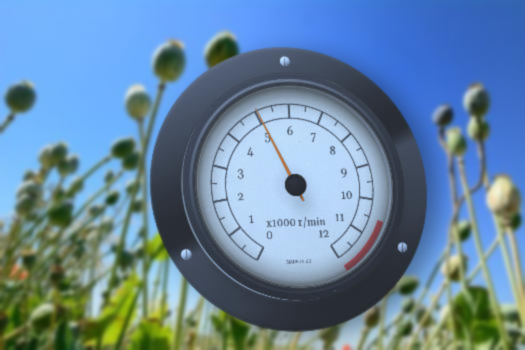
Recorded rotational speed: 5000; rpm
